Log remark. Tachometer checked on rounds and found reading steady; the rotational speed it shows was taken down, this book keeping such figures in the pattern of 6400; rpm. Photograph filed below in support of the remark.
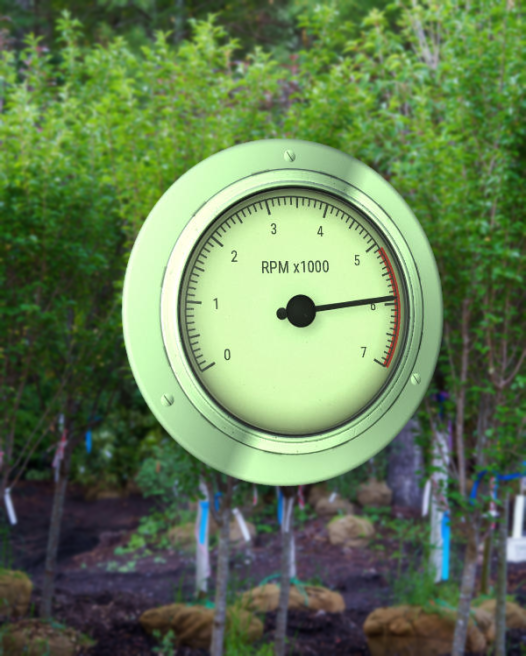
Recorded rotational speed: 5900; rpm
